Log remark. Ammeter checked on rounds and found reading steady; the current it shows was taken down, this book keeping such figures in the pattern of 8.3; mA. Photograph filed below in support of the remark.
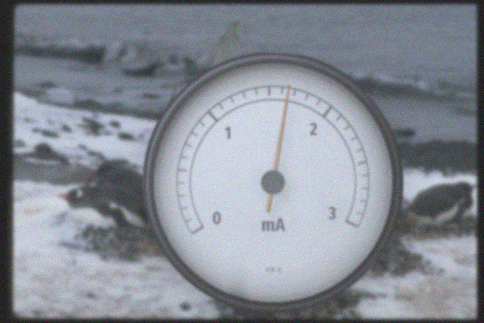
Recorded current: 1.65; mA
